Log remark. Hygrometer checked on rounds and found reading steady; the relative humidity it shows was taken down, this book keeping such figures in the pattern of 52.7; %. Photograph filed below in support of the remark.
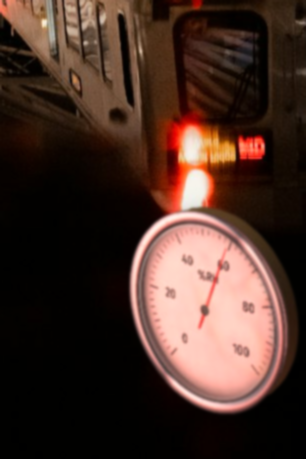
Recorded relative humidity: 60; %
